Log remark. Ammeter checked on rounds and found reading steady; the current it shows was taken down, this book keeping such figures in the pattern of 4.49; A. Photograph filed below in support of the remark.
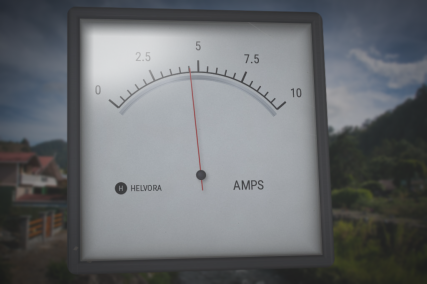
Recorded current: 4.5; A
